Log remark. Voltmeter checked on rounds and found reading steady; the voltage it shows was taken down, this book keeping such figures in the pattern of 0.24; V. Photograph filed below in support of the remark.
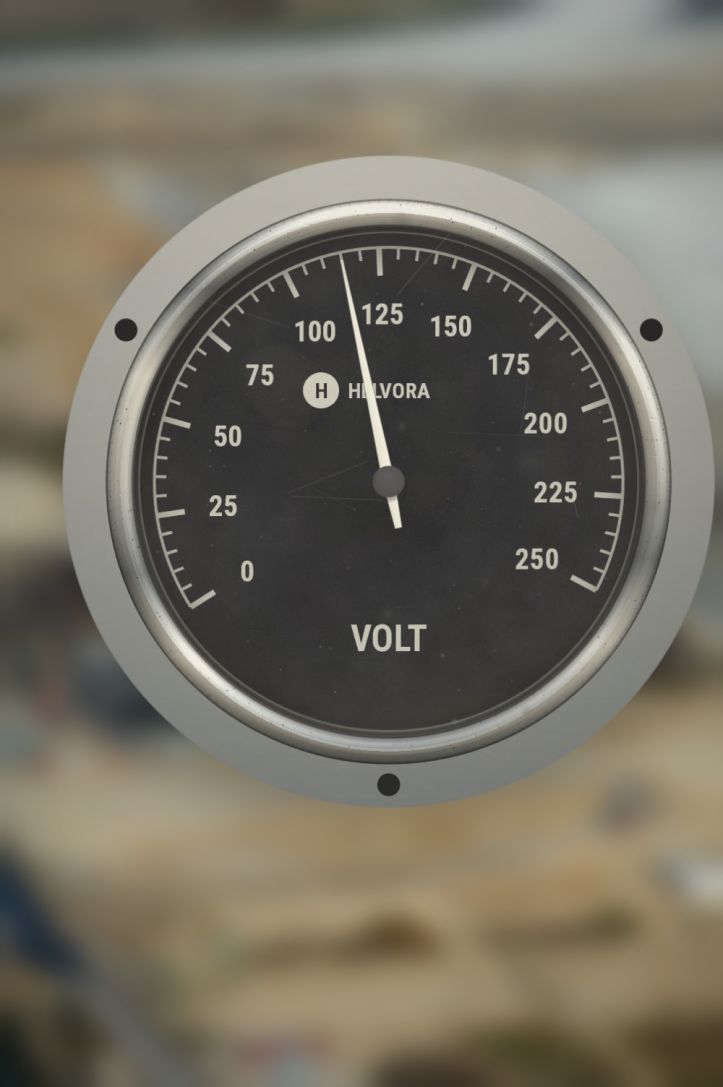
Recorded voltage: 115; V
